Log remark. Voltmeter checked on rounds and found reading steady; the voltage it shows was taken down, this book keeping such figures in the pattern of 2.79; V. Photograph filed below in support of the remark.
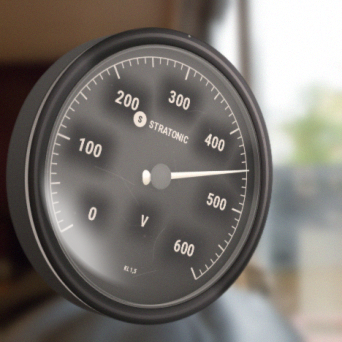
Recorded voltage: 450; V
